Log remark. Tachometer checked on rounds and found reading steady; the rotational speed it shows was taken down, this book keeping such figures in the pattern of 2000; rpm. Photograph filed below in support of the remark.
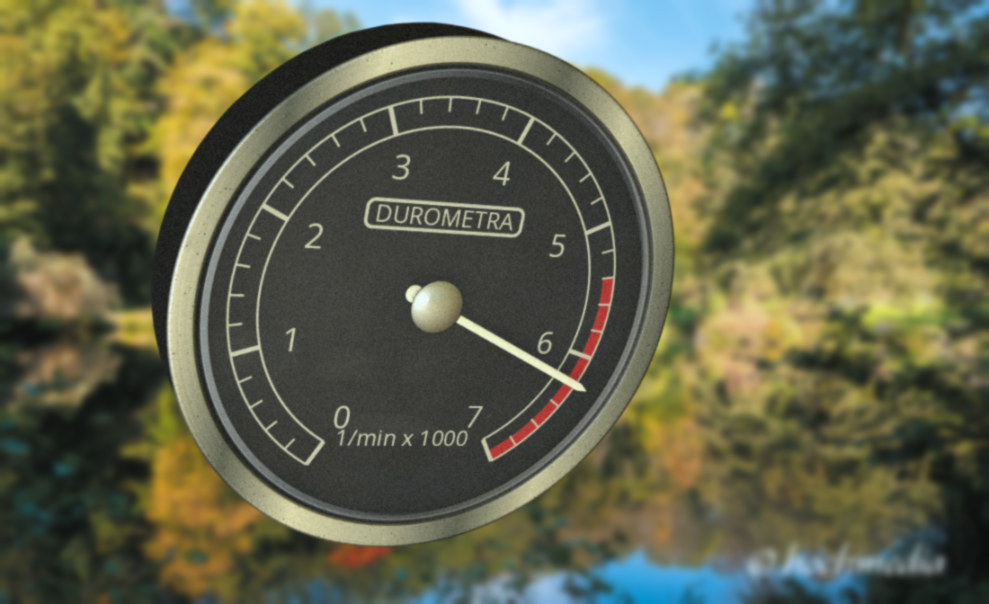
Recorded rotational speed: 6200; rpm
